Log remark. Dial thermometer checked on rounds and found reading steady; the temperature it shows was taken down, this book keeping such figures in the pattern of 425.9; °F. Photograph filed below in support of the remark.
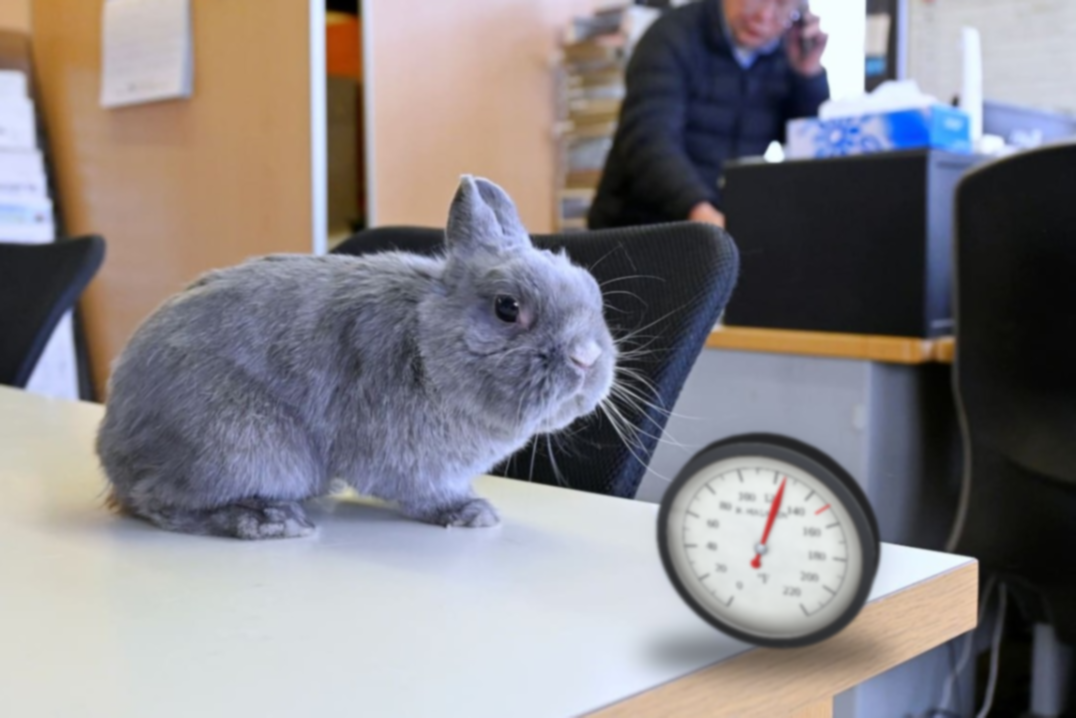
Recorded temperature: 125; °F
